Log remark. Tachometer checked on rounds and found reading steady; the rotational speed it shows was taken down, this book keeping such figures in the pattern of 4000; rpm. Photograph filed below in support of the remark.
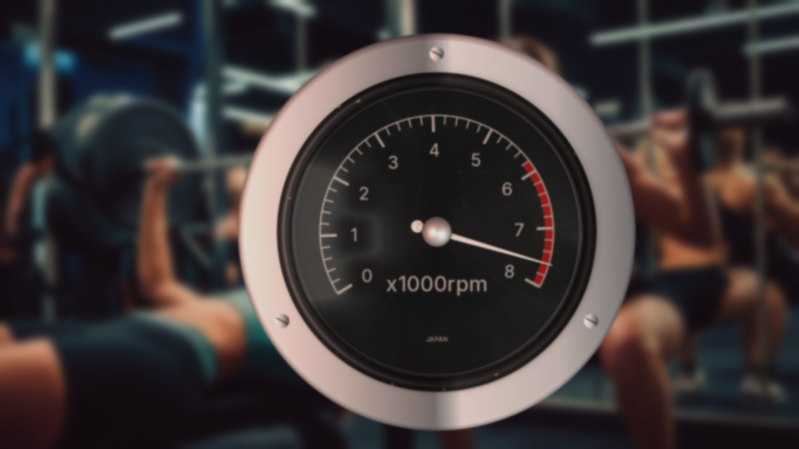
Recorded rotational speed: 7600; rpm
